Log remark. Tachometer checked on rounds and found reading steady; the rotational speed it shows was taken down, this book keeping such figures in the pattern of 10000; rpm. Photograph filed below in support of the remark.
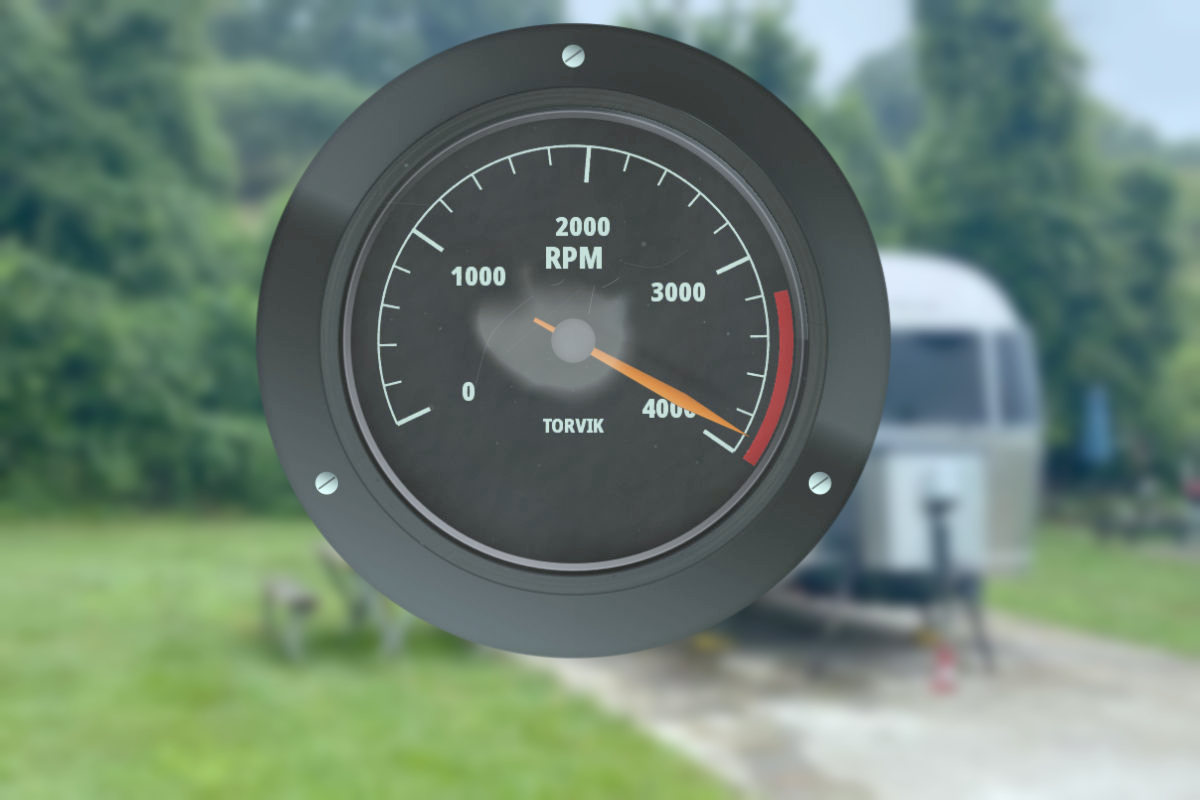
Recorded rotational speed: 3900; rpm
